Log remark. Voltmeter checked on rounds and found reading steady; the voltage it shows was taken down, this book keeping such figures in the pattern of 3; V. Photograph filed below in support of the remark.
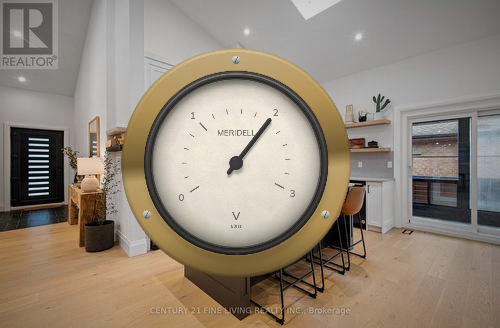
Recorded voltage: 2; V
